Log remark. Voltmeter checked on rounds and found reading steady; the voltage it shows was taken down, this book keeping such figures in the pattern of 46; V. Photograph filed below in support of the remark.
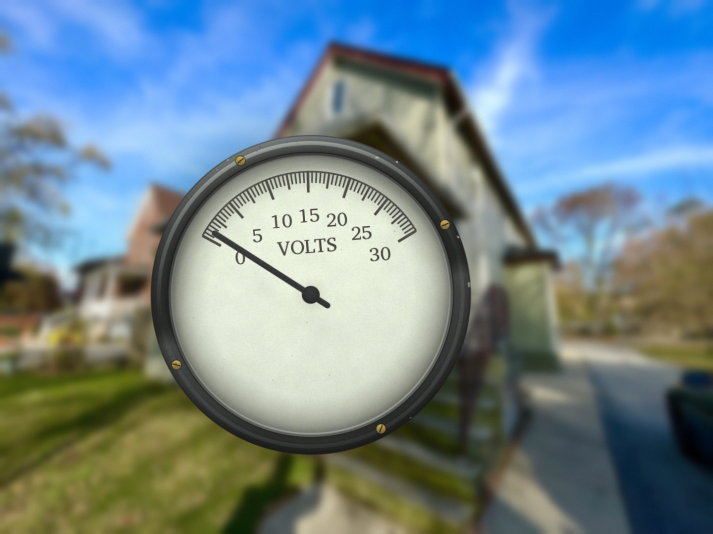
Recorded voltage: 1; V
